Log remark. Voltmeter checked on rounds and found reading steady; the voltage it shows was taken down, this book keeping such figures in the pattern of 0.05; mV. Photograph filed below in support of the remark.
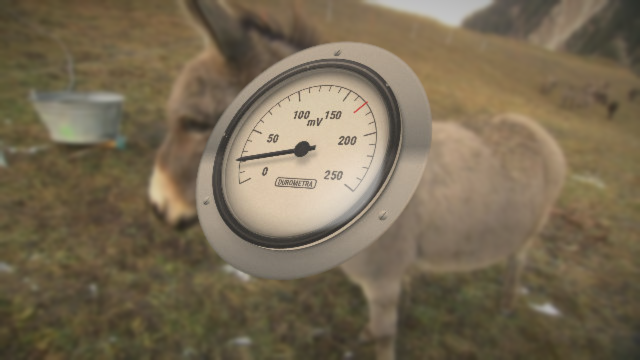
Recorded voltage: 20; mV
